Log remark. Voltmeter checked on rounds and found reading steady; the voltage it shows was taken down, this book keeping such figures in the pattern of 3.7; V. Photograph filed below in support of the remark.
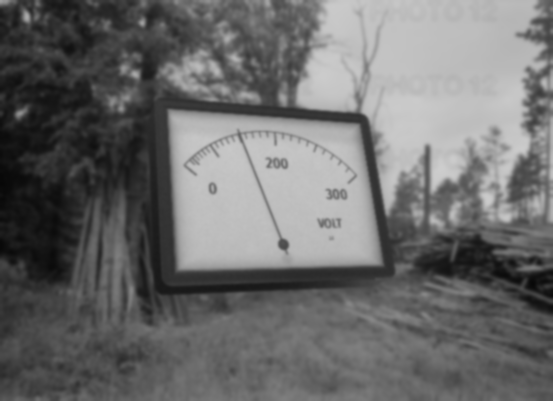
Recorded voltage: 150; V
